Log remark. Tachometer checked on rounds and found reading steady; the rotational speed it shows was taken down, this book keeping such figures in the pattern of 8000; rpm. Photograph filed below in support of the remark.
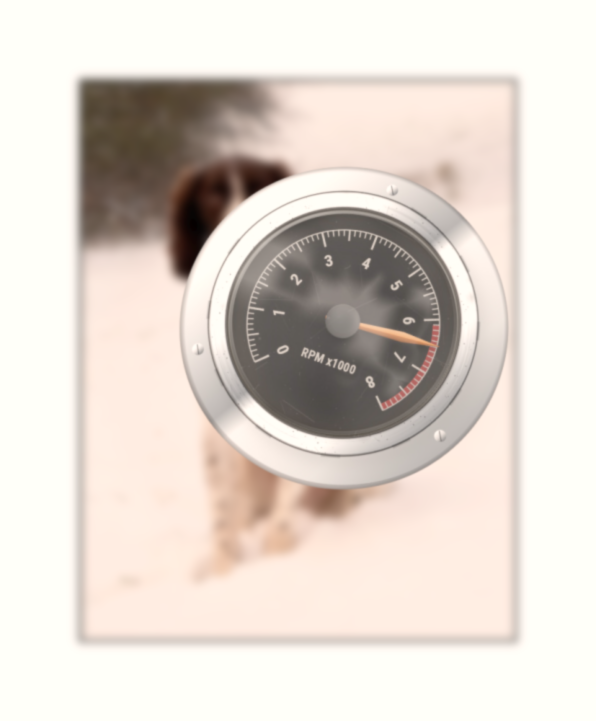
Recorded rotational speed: 6500; rpm
